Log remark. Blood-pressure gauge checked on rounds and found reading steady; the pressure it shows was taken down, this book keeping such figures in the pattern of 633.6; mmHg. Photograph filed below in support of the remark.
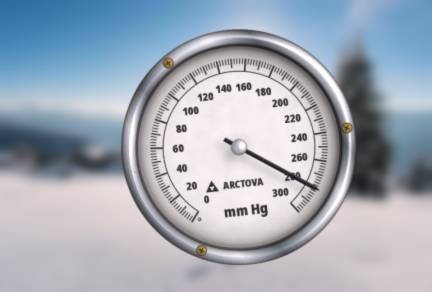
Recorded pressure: 280; mmHg
